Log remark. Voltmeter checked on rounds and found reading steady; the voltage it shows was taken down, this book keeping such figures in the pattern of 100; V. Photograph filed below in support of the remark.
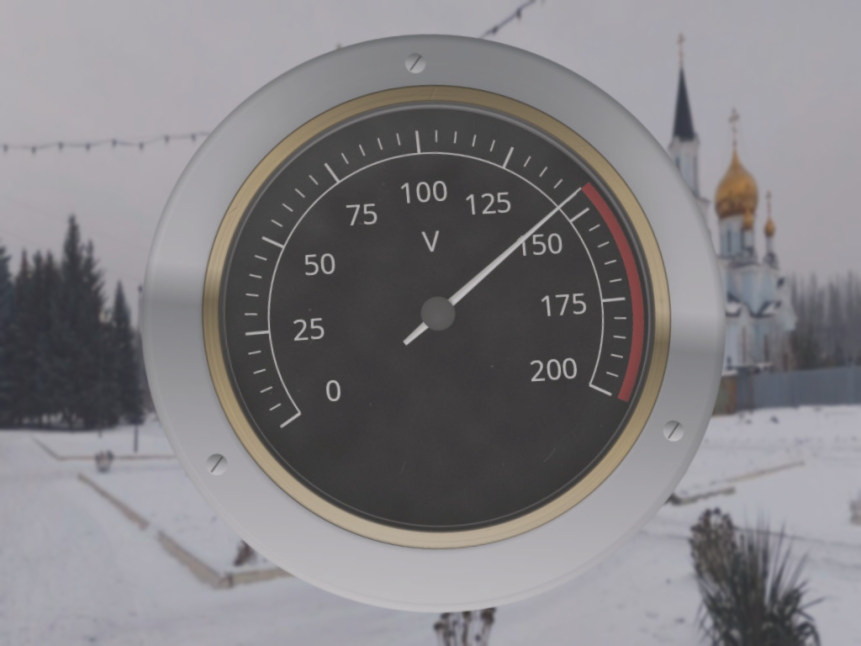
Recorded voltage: 145; V
